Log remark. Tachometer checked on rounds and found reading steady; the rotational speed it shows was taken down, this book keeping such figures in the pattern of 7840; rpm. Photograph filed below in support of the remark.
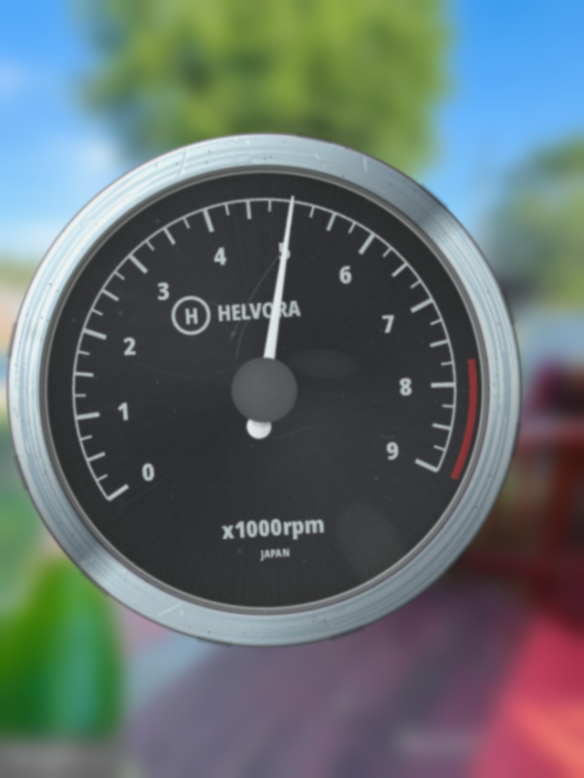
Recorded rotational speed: 5000; rpm
